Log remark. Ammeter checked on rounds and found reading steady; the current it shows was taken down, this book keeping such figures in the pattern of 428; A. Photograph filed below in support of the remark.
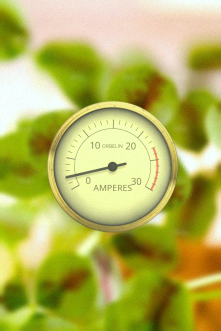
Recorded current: 2; A
